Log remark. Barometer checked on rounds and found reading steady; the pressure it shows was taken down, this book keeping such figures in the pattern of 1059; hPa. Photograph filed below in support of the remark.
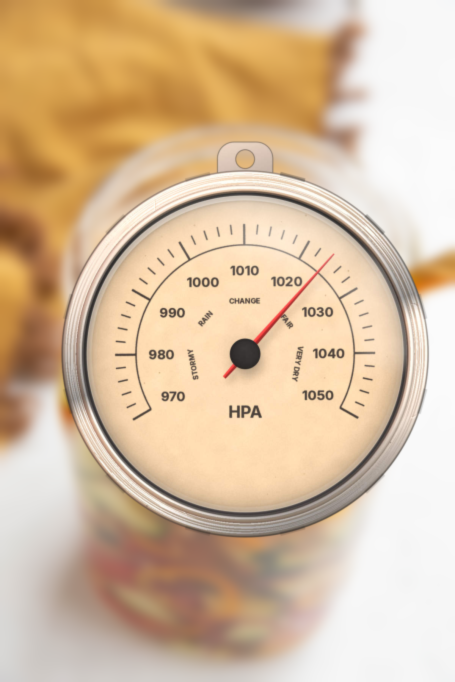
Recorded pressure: 1024; hPa
